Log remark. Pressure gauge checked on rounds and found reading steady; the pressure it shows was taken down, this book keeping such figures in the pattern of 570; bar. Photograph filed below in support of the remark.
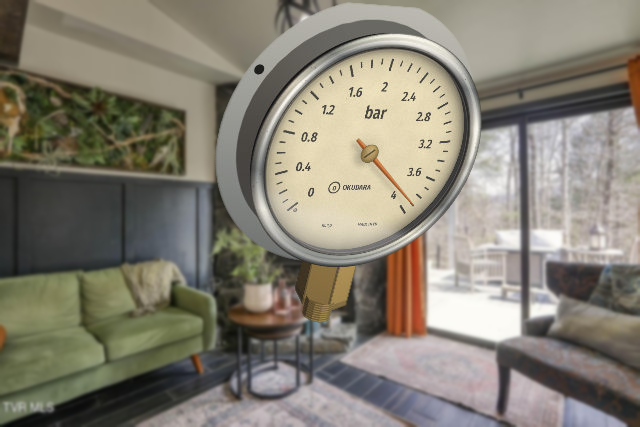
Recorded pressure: 3.9; bar
